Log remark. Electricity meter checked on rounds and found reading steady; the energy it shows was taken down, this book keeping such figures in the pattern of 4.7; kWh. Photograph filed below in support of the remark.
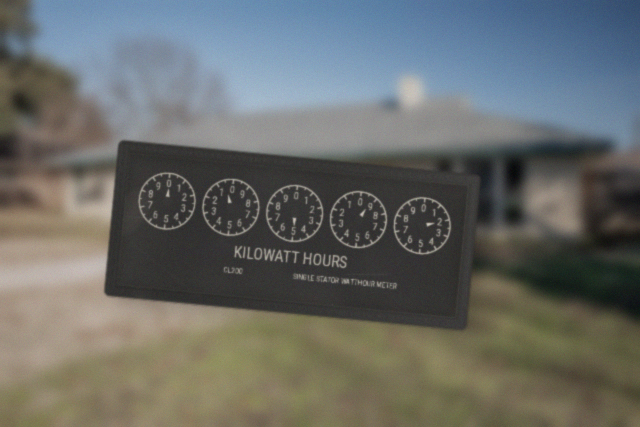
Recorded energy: 492; kWh
